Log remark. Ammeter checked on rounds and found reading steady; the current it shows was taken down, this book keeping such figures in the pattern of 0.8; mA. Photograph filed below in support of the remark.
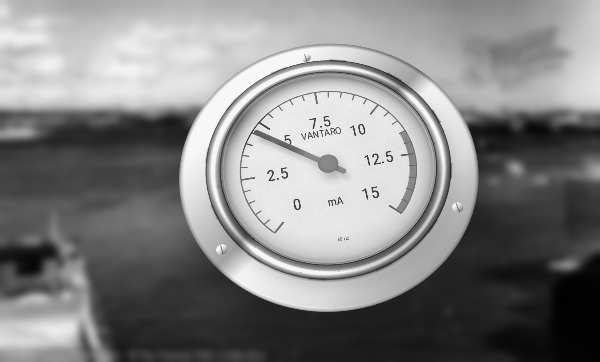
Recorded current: 4.5; mA
